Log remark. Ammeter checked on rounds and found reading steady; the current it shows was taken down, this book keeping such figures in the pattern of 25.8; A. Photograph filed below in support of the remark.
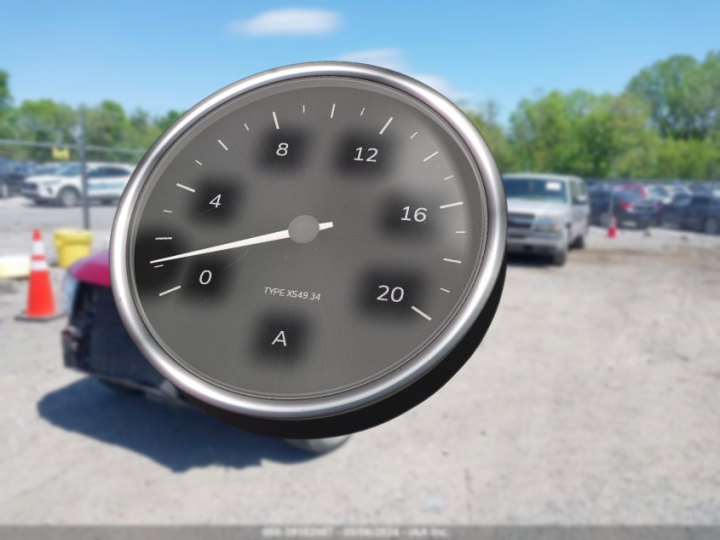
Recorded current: 1; A
